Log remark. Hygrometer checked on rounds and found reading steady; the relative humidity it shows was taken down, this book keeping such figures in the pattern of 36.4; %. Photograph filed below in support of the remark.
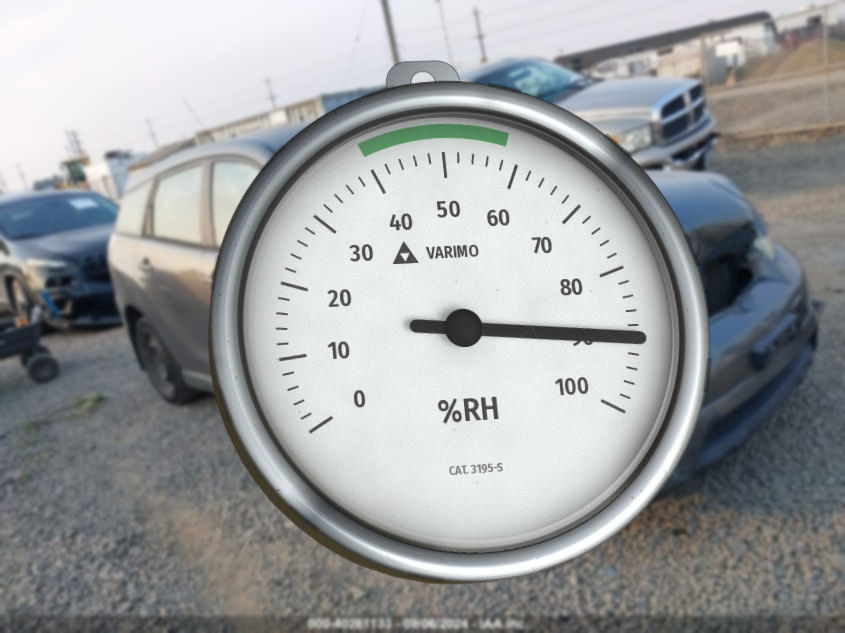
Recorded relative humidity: 90; %
